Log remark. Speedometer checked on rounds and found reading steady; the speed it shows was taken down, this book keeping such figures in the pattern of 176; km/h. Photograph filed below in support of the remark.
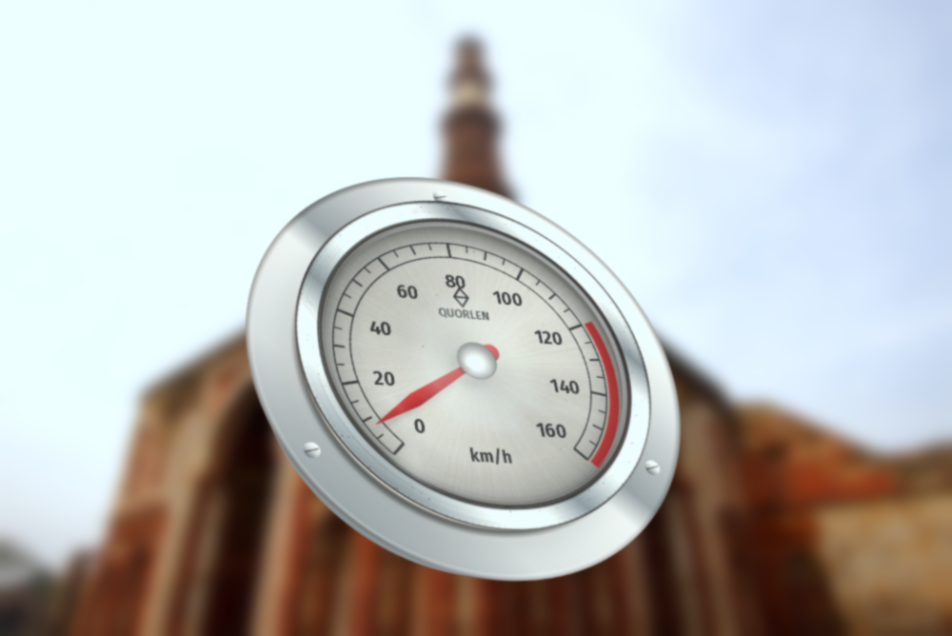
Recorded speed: 7.5; km/h
